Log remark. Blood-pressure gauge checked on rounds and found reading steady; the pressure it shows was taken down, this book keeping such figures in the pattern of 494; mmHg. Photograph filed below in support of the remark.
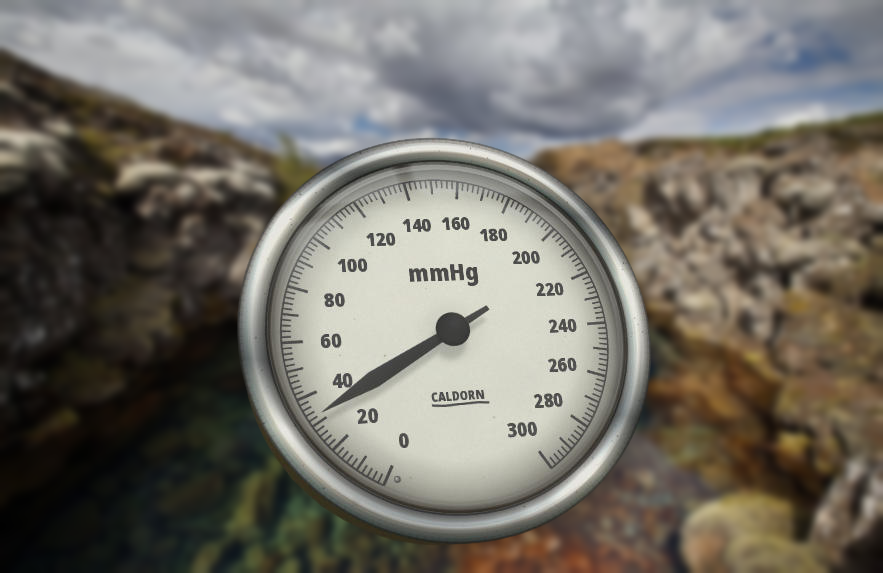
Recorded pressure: 32; mmHg
